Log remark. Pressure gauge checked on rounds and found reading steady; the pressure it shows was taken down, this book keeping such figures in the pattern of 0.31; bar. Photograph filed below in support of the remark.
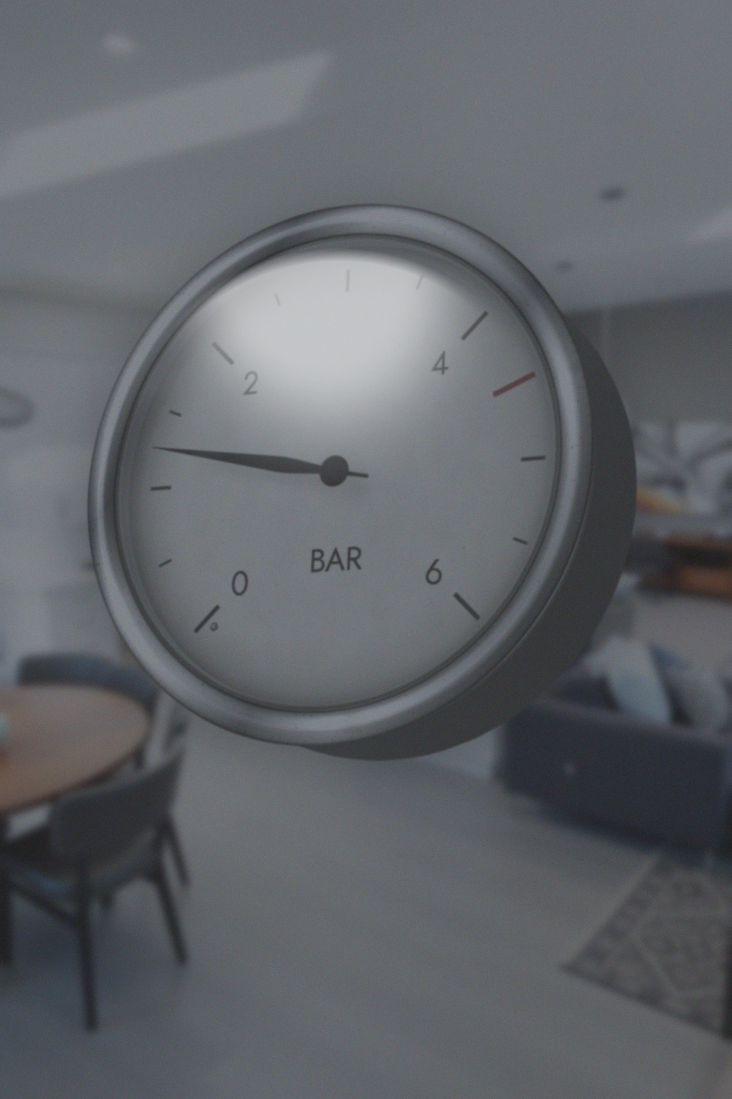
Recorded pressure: 1.25; bar
